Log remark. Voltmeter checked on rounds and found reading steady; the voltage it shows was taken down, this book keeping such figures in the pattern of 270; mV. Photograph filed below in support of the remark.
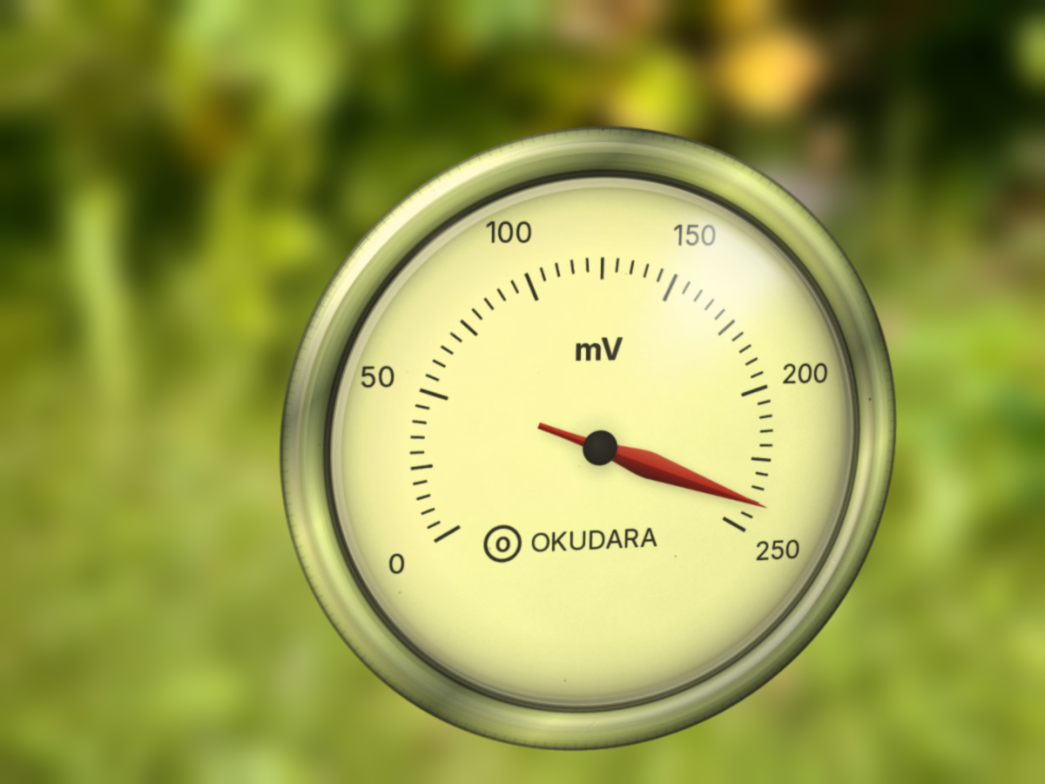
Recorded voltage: 240; mV
